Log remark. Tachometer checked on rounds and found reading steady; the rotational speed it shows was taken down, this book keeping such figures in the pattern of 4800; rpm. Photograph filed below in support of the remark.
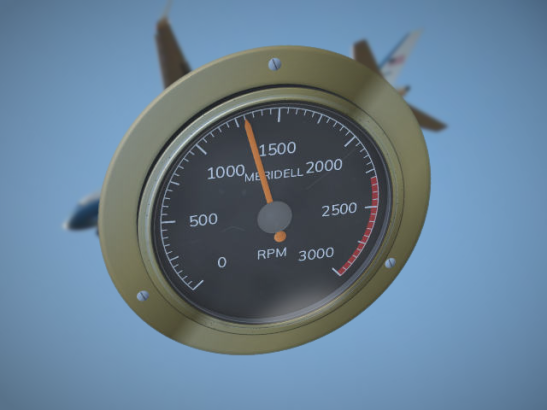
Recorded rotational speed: 1300; rpm
